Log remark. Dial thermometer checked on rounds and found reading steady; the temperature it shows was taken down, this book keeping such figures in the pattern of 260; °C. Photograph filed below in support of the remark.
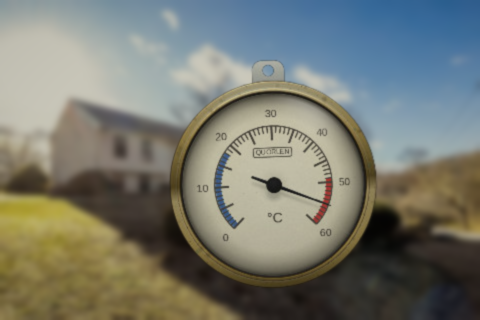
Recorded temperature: 55; °C
